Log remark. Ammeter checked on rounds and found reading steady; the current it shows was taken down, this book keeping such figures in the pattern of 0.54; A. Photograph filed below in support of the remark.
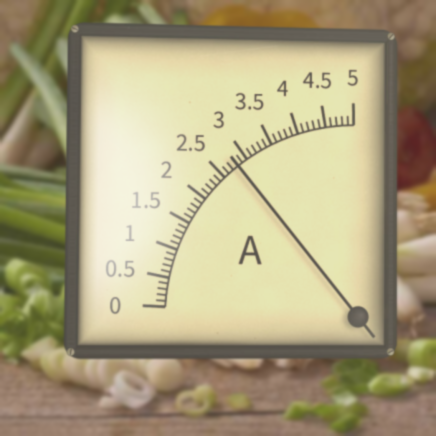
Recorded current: 2.8; A
